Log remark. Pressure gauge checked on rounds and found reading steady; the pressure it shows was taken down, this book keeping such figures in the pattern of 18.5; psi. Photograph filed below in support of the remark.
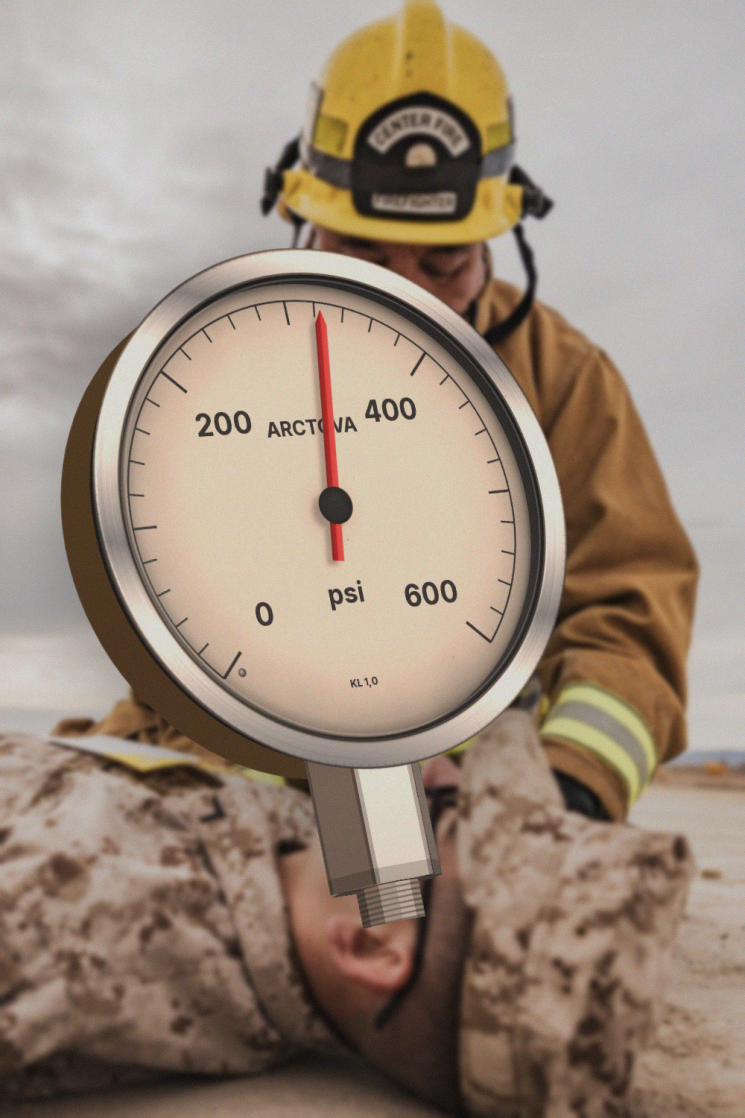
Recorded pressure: 320; psi
